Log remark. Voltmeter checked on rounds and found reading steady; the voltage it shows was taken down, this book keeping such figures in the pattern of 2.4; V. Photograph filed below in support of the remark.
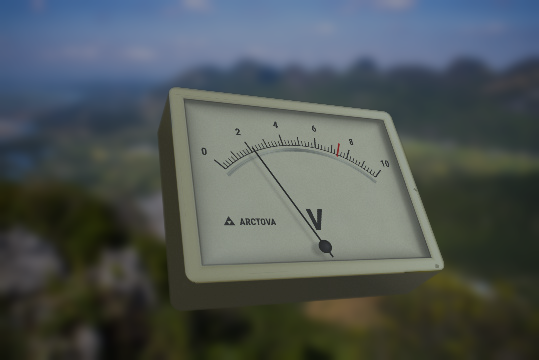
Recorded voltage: 2; V
